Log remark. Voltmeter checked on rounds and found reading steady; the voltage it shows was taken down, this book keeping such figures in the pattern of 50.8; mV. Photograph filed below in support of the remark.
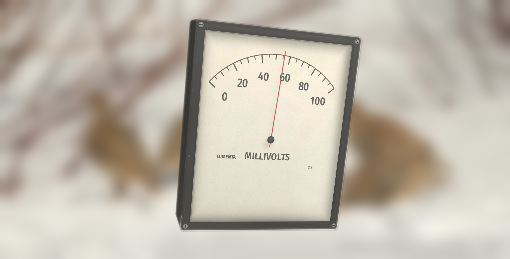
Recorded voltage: 55; mV
